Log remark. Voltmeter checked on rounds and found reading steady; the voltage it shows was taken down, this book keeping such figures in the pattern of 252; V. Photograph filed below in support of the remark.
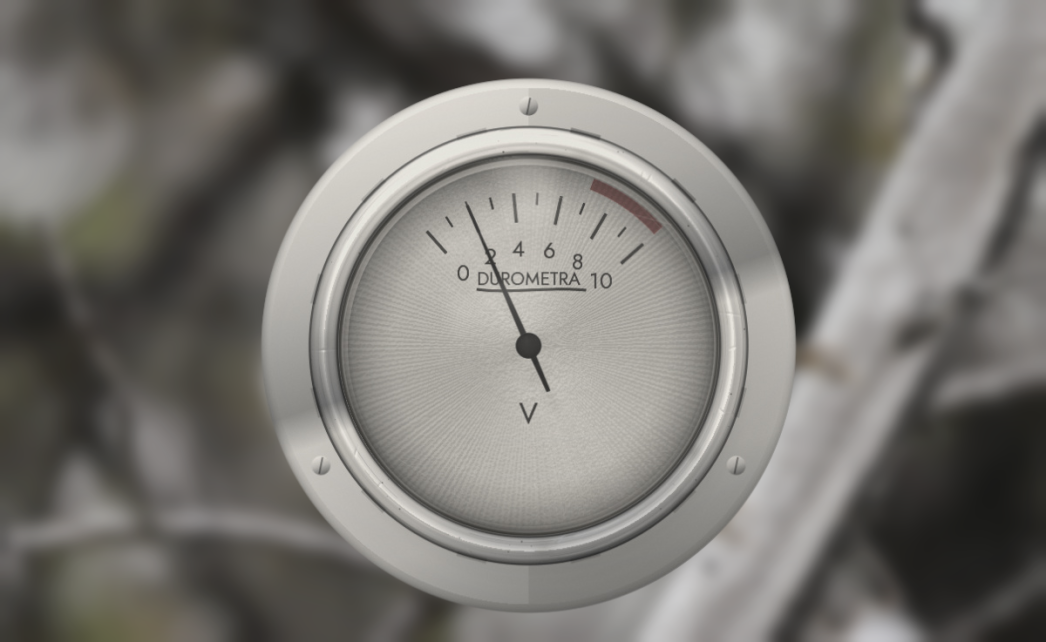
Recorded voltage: 2; V
